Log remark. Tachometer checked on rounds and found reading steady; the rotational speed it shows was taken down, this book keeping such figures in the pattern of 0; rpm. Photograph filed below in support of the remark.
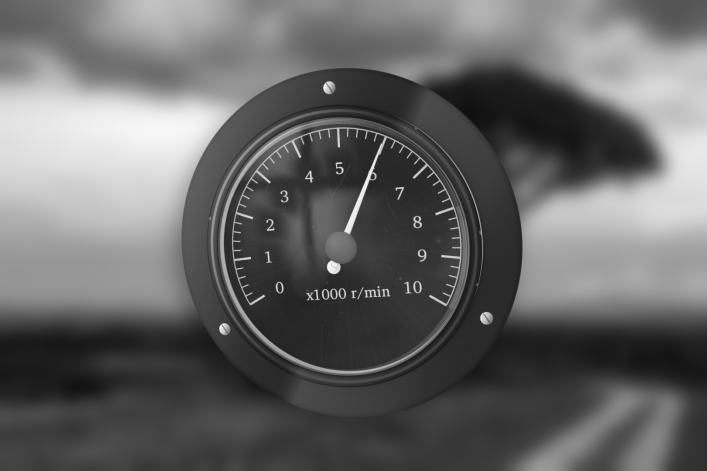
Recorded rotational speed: 6000; rpm
